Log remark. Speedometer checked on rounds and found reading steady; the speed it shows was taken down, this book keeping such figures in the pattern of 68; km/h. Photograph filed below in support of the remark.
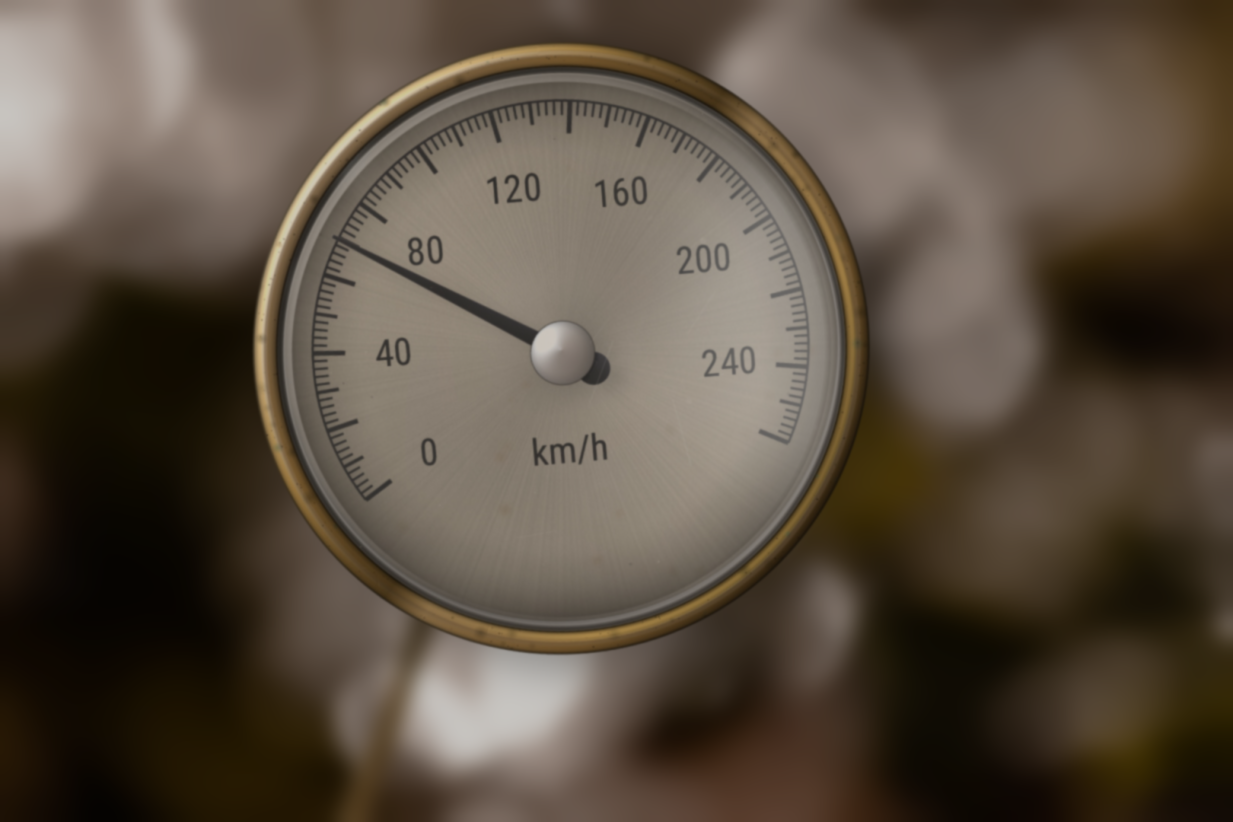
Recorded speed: 70; km/h
